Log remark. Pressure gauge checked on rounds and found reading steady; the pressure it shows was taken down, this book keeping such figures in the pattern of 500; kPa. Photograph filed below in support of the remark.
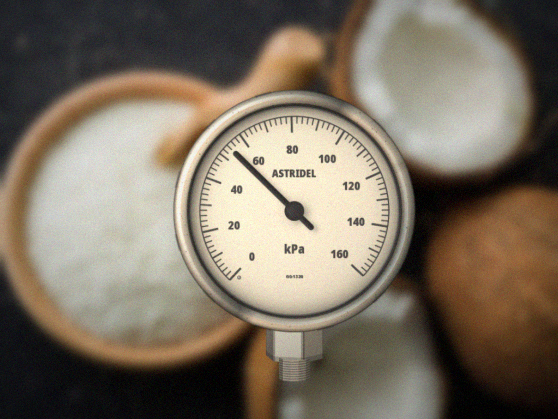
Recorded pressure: 54; kPa
